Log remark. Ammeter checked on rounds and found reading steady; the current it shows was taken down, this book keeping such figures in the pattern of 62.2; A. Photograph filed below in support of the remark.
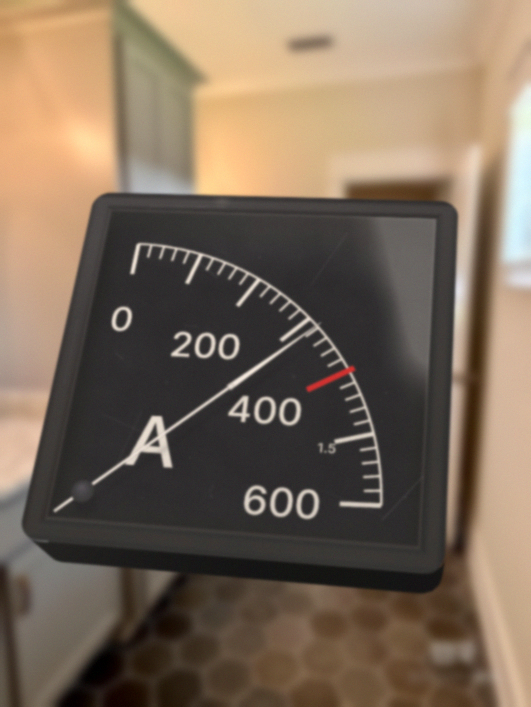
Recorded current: 320; A
